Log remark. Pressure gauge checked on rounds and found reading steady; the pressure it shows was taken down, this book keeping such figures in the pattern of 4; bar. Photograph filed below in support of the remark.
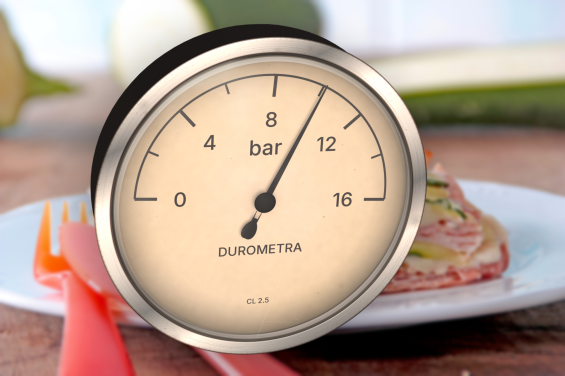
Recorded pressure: 10; bar
